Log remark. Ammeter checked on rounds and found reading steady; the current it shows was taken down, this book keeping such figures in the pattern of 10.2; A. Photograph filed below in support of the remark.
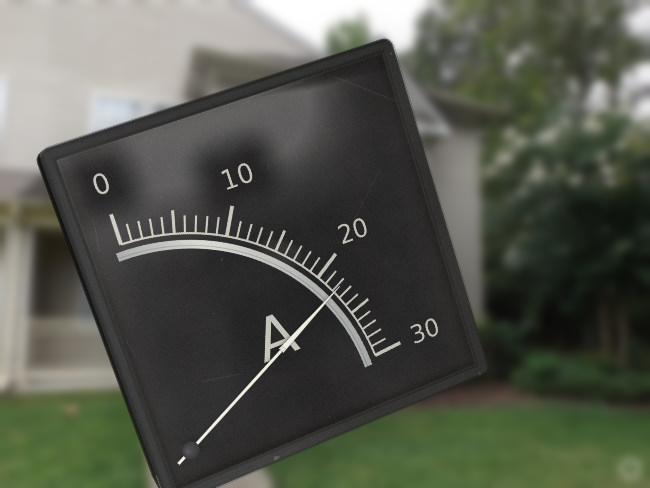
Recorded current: 22; A
